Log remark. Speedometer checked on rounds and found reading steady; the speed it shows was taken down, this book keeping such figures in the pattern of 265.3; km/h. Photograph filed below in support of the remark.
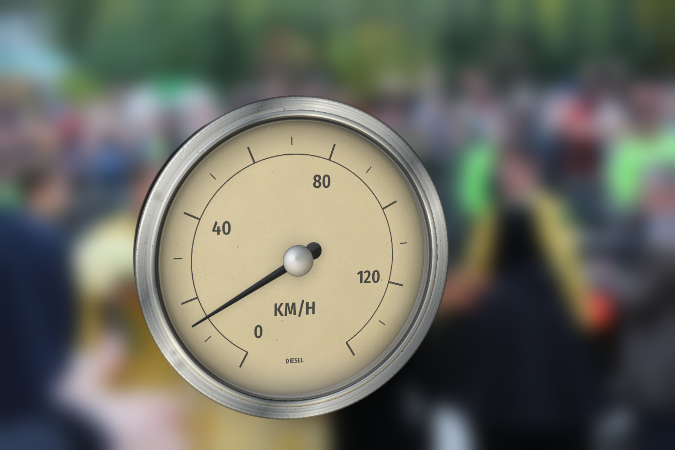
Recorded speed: 15; km/h
